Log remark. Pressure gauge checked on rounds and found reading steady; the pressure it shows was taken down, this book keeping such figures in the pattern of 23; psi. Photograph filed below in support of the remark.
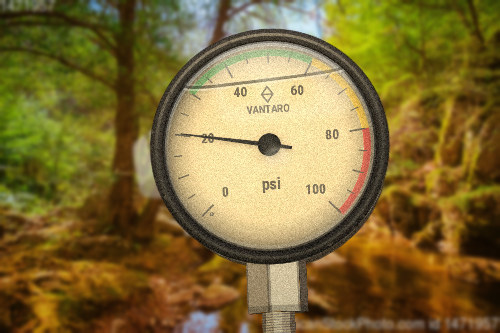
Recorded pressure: 20; psi
